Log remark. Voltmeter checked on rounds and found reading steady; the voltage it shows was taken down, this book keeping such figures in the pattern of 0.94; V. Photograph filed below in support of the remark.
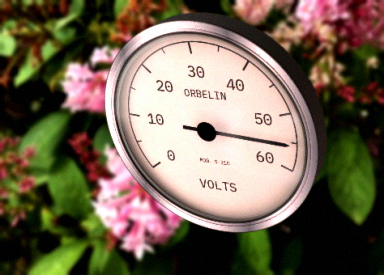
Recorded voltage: 55; V
